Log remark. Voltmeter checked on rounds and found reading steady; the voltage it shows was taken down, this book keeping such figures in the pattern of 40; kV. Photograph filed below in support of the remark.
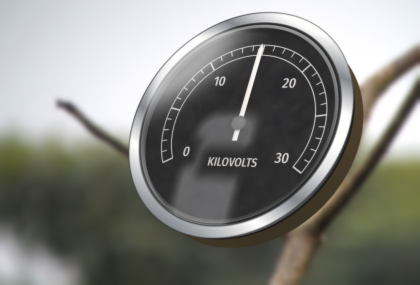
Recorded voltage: 15; kV
